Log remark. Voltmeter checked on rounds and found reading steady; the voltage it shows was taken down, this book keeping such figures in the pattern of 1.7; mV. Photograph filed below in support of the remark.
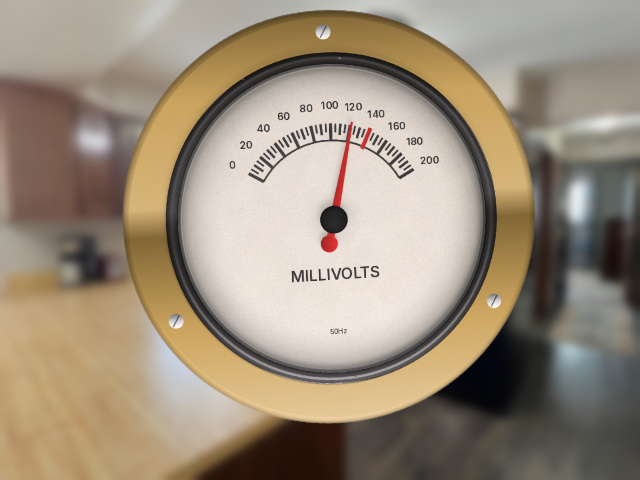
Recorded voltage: 120; mV
